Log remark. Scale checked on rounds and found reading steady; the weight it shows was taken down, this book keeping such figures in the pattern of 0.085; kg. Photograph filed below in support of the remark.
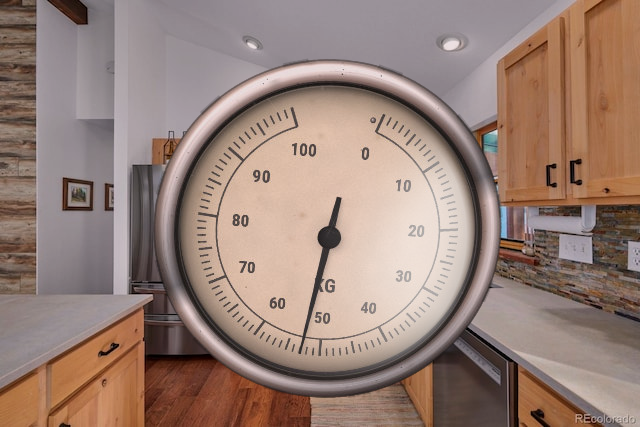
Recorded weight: 53; kg
